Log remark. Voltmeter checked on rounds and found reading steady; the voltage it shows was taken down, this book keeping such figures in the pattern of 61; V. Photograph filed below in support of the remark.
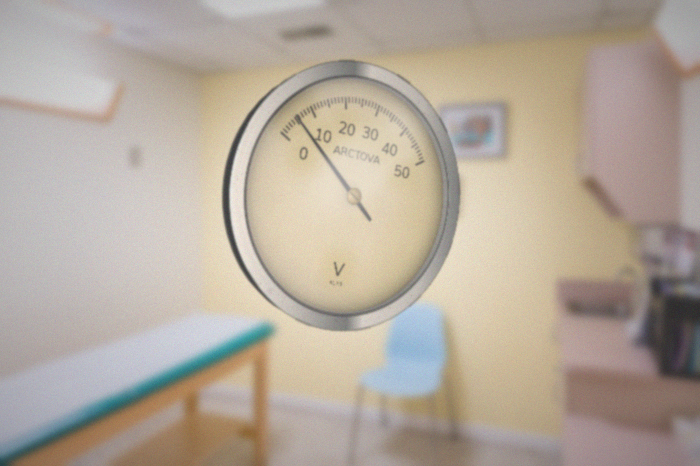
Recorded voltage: 5; V
